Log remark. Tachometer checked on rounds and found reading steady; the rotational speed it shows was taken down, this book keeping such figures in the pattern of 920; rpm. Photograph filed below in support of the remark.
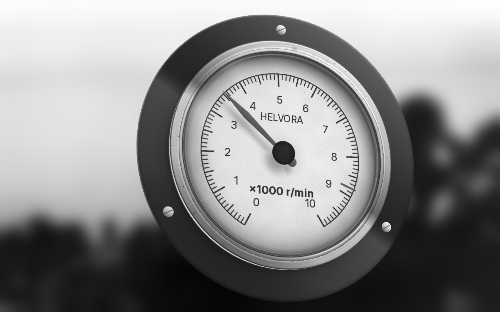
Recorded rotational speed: 3500; rpm
